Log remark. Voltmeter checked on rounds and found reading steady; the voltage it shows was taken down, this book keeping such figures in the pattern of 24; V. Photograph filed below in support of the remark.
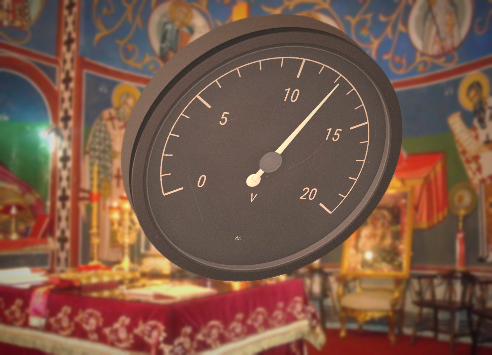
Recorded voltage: 12; V
